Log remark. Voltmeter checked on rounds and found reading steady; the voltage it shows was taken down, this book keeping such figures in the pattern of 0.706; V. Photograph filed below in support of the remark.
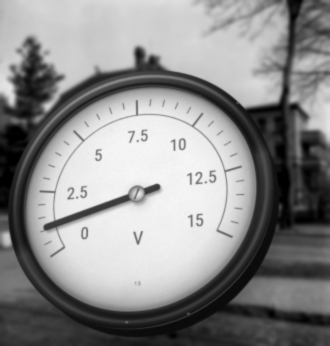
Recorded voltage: 1; V
